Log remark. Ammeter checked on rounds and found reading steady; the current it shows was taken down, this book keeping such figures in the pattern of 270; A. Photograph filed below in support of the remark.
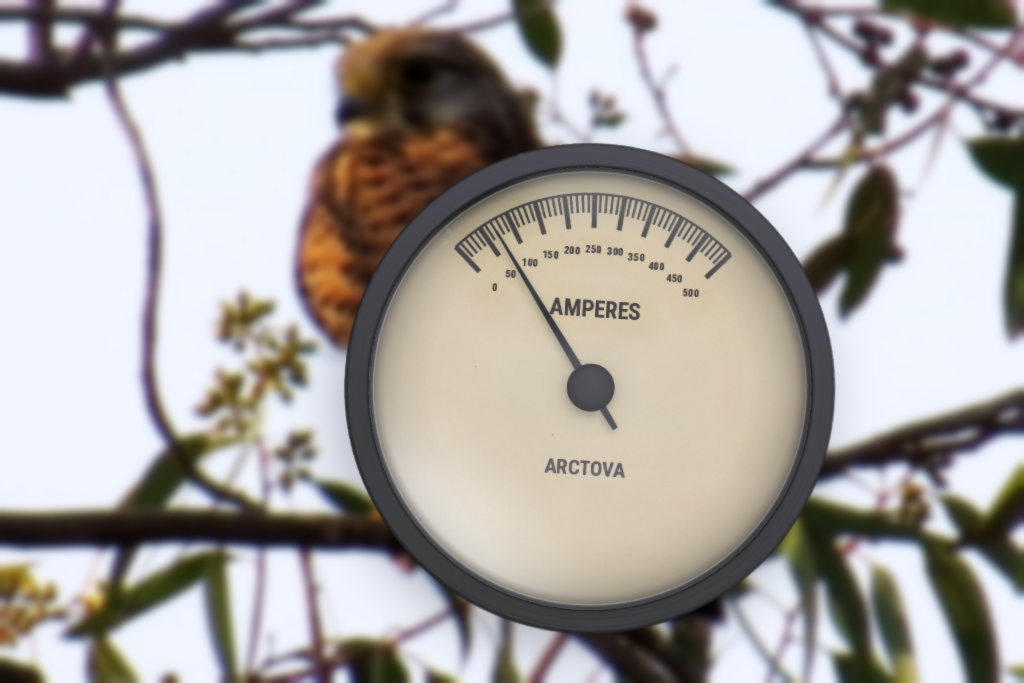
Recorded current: 70; A
